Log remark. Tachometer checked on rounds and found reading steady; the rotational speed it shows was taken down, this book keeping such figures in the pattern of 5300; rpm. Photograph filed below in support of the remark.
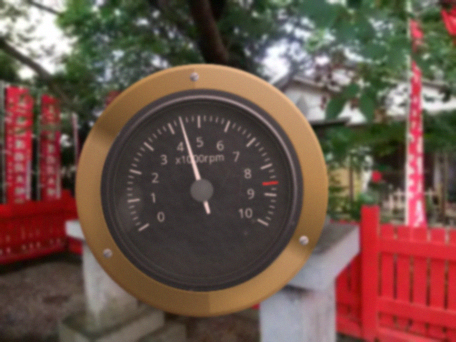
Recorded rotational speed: 4400; rpm
